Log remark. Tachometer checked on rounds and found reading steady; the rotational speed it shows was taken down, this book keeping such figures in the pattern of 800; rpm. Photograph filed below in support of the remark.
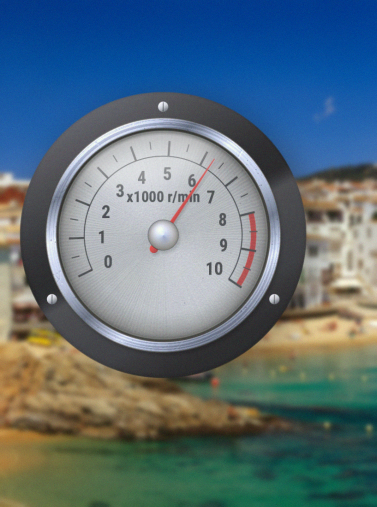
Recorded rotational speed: 6250; rpm
